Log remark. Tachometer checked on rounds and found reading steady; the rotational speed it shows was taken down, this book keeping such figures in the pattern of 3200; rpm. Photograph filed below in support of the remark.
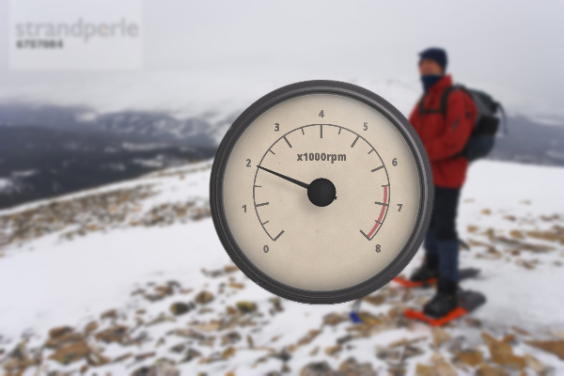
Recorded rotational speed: 2000; rpm
